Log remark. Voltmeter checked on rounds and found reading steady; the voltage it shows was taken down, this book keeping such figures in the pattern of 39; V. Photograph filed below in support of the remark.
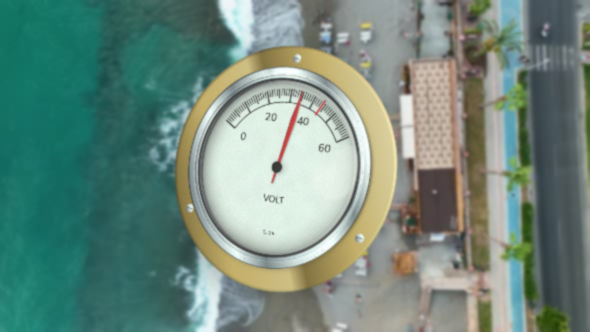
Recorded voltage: 35; V
